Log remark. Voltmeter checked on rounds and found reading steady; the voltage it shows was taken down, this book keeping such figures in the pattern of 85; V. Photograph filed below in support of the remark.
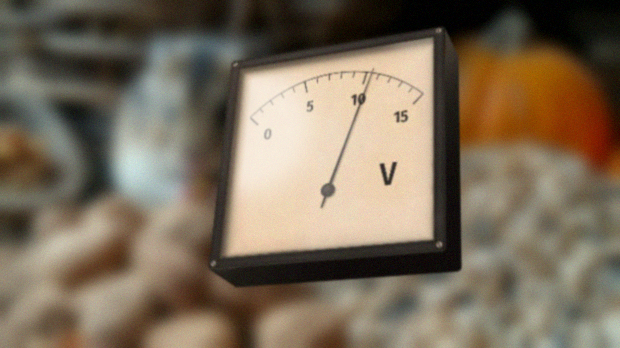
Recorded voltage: 10.5; V
